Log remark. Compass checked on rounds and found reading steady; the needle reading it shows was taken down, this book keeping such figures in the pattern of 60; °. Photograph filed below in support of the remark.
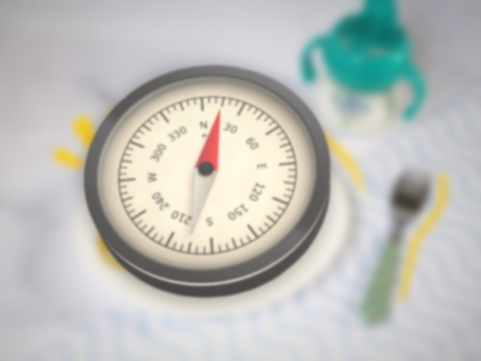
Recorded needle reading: 15; °
